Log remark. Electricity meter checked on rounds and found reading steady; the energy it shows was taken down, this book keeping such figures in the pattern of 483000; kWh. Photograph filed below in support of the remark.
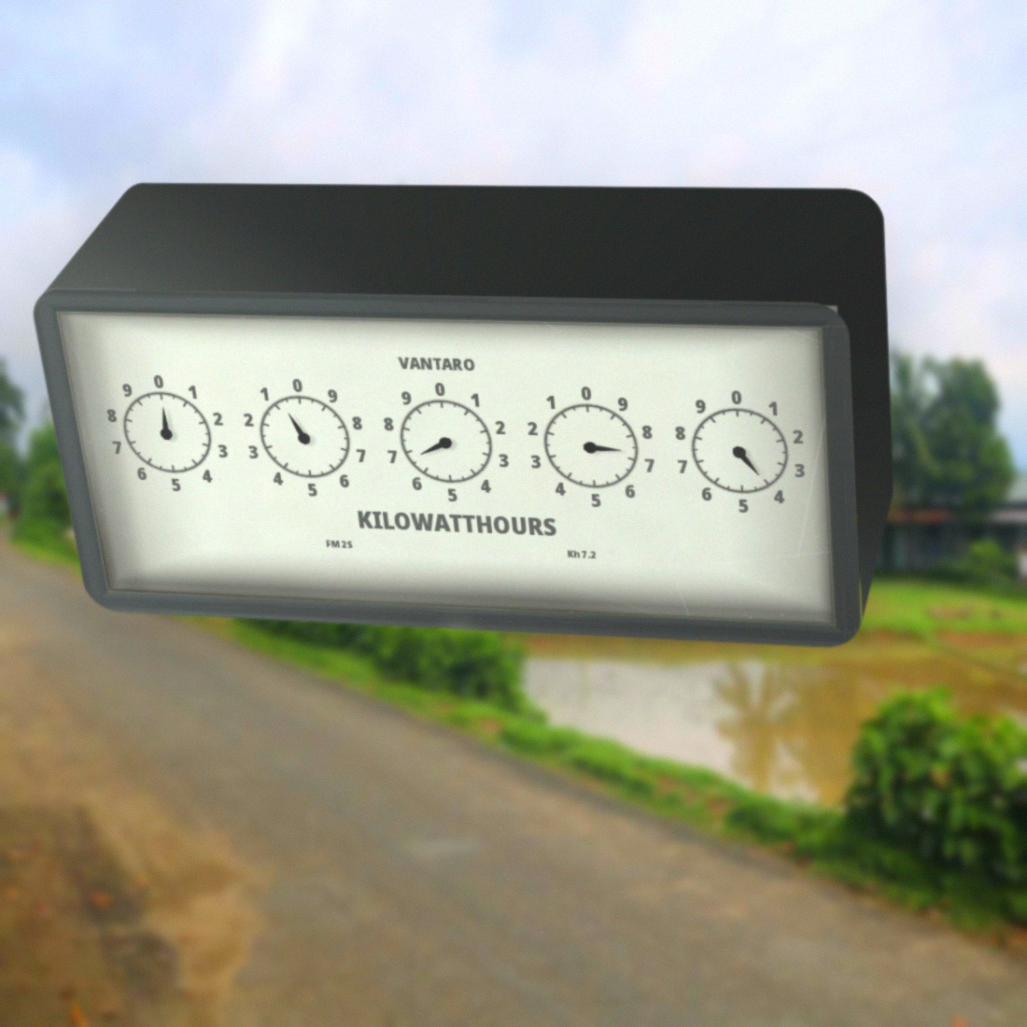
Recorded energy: 674; kWh
